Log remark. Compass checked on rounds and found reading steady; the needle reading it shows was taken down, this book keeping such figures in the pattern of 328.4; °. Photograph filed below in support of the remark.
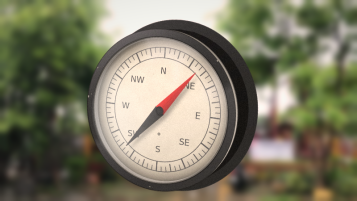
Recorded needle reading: 40; °
